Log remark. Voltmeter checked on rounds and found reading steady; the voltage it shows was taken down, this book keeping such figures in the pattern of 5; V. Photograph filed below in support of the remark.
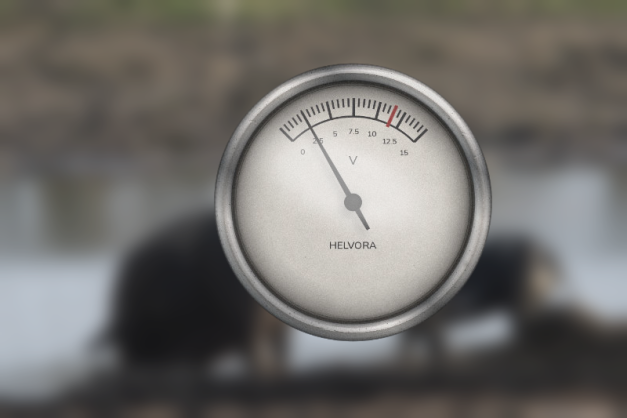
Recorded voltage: 2.5; V
